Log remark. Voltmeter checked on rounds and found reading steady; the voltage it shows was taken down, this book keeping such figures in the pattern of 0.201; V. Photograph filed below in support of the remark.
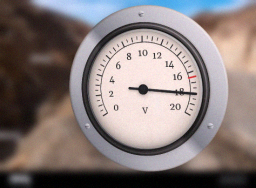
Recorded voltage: 18; V
